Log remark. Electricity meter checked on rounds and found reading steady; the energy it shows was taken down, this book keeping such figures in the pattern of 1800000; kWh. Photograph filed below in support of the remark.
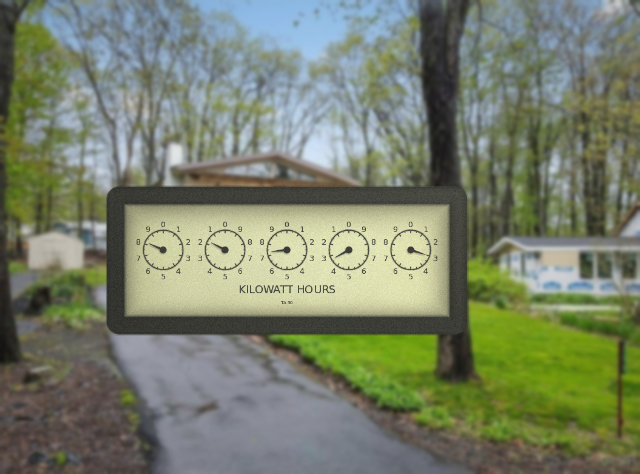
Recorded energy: 81733; kWh
